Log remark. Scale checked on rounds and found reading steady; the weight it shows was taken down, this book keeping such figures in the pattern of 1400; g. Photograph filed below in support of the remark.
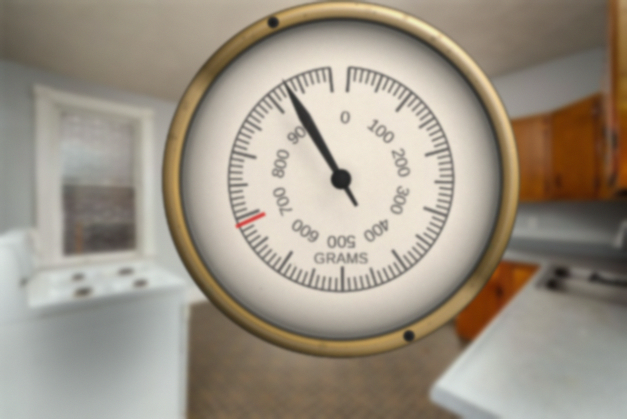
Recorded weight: 930; g
